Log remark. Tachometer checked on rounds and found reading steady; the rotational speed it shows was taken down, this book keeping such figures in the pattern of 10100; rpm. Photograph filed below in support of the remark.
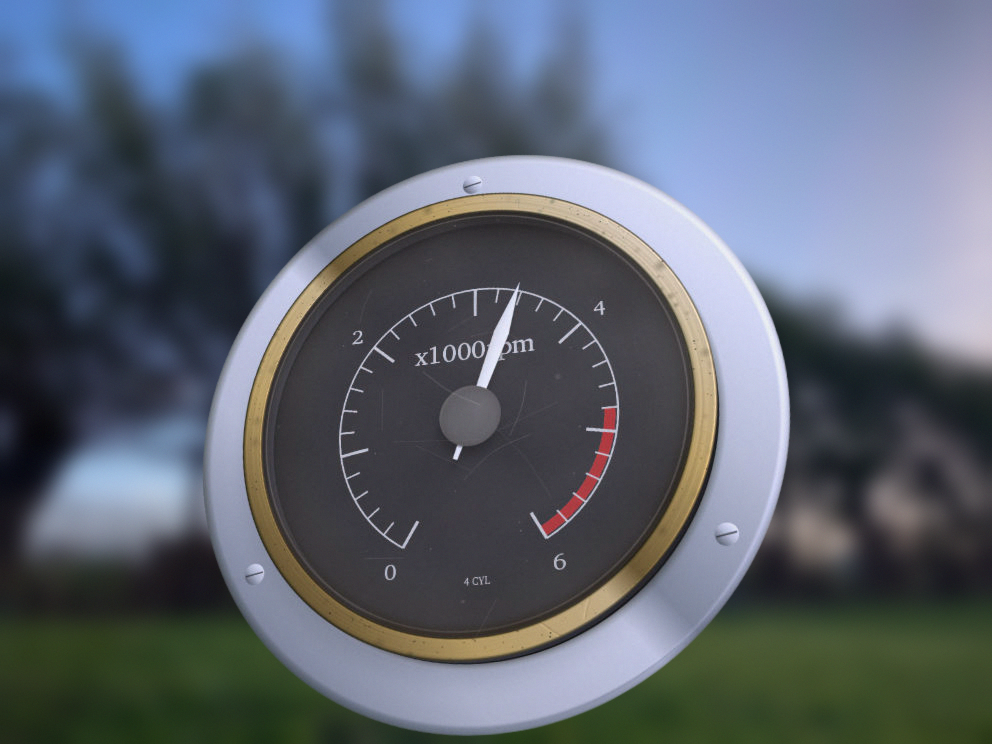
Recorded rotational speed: 3400; rpm
